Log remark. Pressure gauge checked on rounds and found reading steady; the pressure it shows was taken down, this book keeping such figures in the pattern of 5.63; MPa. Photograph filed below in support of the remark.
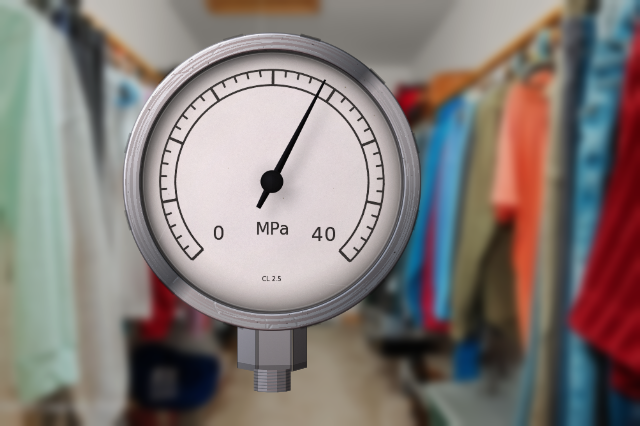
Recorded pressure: 24; MPa
